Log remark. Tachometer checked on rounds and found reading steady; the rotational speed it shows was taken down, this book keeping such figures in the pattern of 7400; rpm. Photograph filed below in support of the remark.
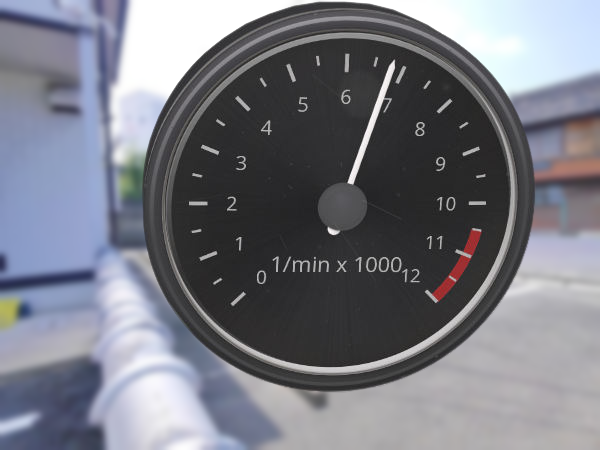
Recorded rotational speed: 6750; rpm
